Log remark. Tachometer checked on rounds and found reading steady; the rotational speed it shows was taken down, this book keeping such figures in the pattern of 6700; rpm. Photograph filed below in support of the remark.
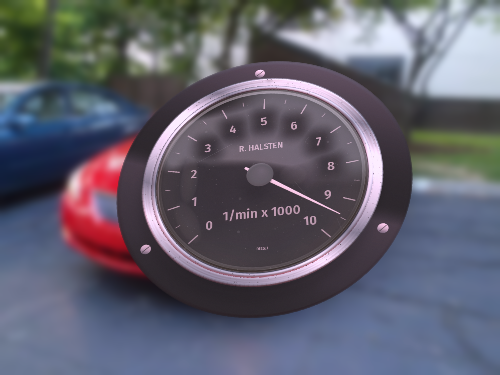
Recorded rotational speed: 9500; rpm
